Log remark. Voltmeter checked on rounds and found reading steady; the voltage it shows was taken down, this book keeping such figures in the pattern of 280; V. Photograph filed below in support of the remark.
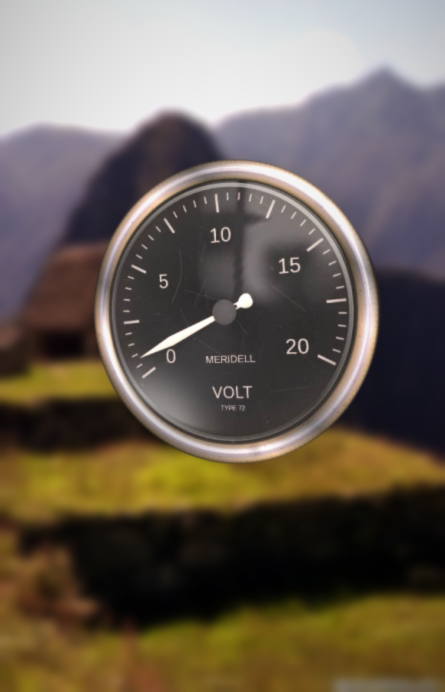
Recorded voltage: 0.75; V
